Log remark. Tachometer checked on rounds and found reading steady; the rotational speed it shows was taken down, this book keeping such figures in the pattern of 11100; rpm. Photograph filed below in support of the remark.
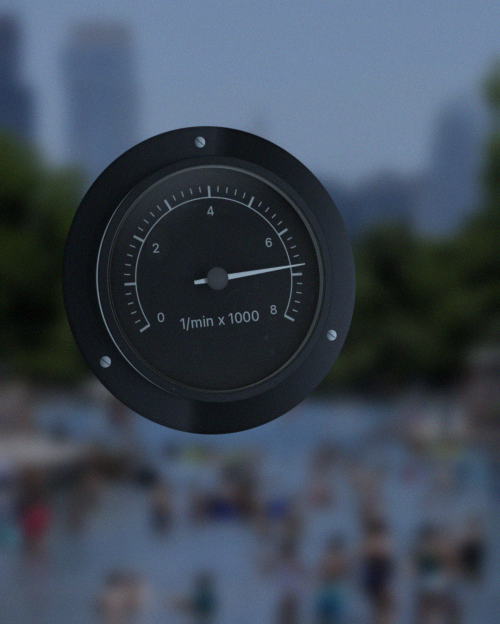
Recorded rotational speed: 6800; rpm
